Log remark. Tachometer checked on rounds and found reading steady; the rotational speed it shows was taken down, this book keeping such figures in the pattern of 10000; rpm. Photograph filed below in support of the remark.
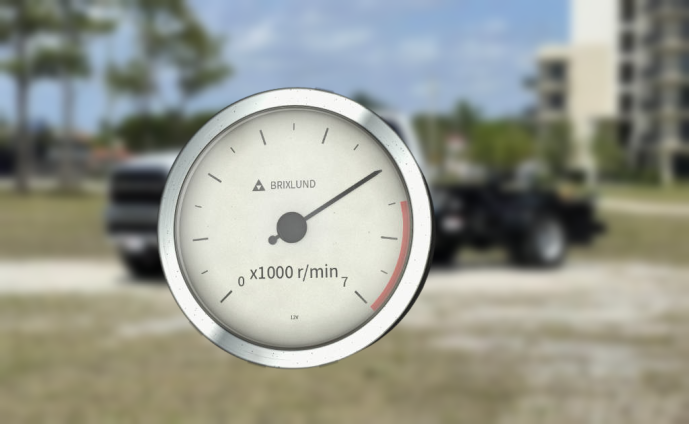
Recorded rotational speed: 5000; rpm
